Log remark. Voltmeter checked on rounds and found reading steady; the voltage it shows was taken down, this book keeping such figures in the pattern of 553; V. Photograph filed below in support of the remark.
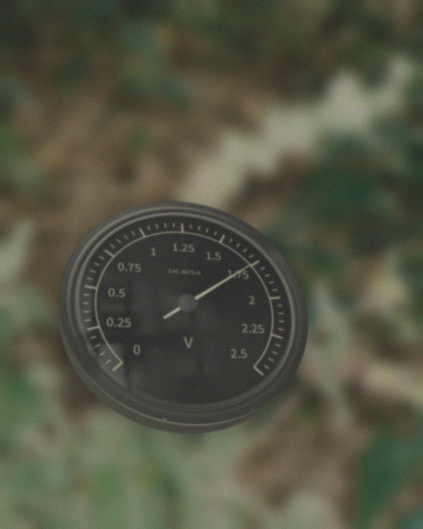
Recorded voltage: 1.75; V
